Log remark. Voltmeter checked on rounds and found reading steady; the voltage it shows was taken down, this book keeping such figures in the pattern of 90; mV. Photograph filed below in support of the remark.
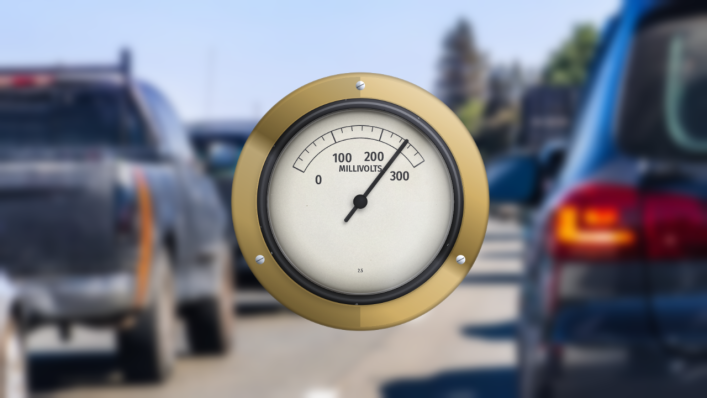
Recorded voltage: 250; mV
